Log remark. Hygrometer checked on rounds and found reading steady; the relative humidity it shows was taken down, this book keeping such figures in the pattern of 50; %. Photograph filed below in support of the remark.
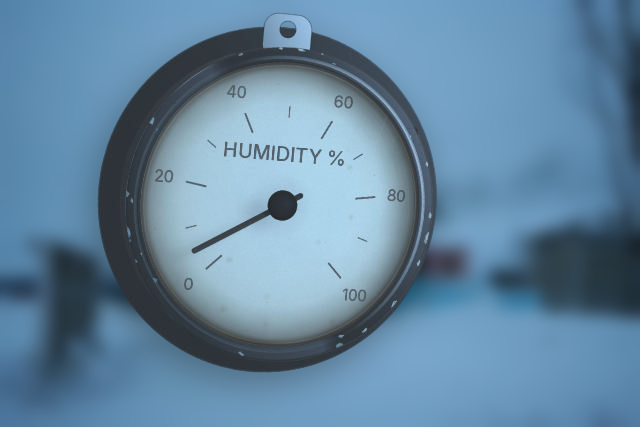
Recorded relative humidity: 5; %
